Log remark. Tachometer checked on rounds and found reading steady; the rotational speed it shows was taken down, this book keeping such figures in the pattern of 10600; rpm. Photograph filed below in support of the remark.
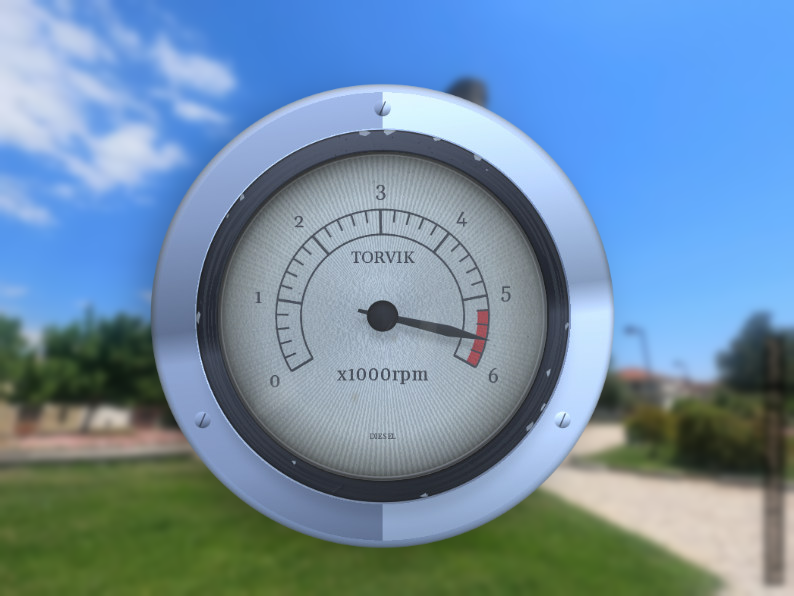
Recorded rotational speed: 5600; rpm
